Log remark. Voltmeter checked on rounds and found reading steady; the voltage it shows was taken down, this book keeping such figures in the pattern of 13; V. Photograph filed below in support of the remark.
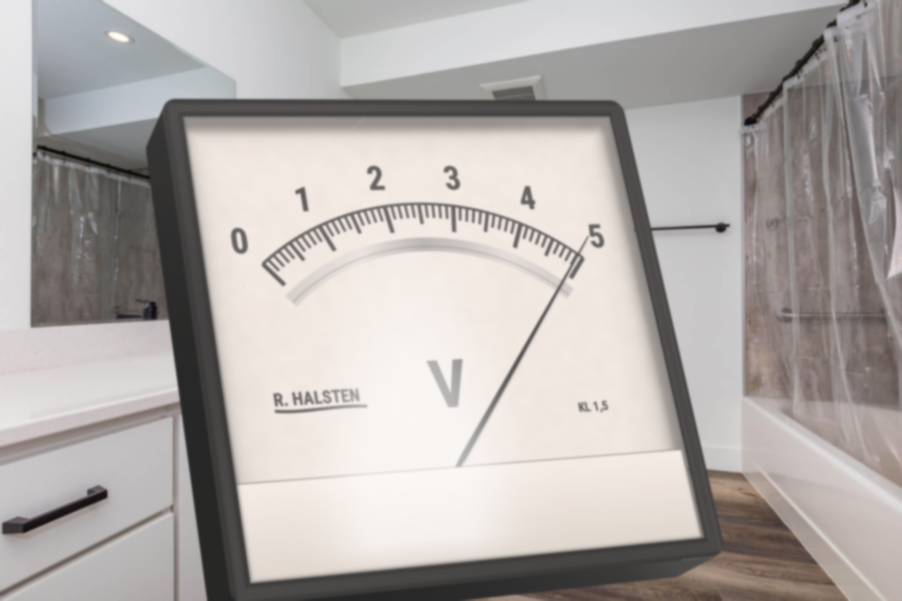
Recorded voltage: 4.9; V
